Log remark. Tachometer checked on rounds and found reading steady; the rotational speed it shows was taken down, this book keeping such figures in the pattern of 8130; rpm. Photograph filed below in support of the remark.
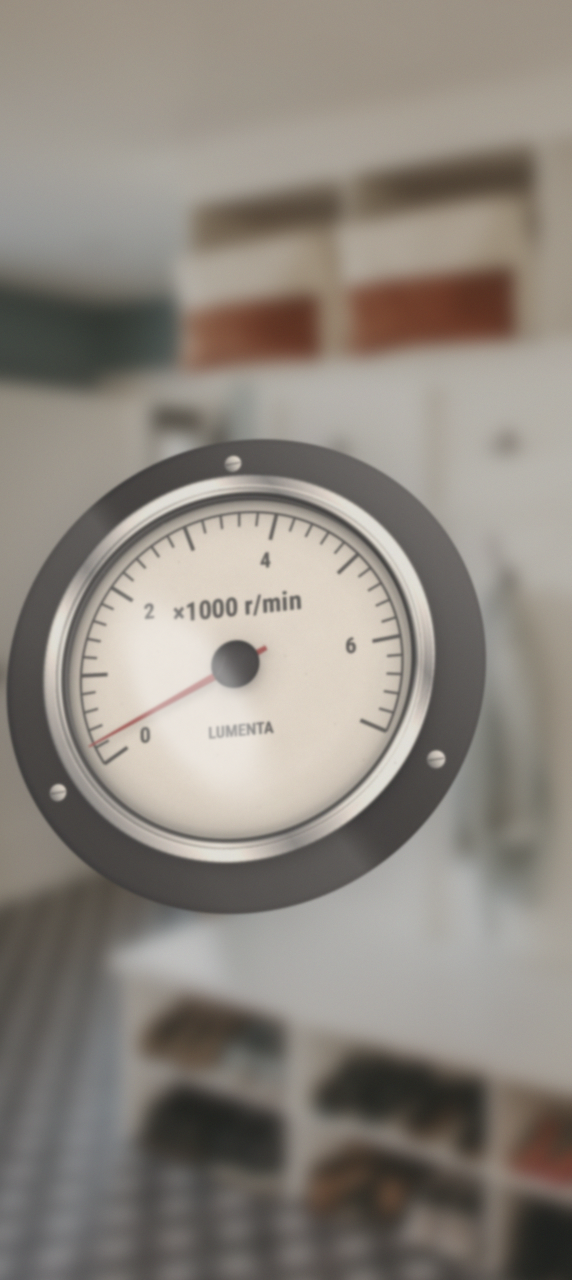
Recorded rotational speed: 200; rpm
